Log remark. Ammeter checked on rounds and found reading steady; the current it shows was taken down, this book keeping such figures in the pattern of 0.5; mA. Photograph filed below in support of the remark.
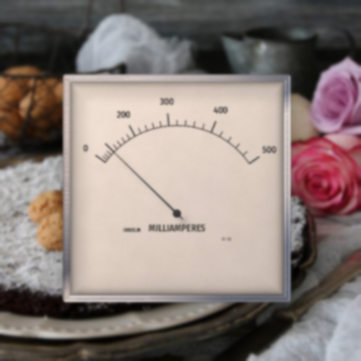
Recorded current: 100; mA
